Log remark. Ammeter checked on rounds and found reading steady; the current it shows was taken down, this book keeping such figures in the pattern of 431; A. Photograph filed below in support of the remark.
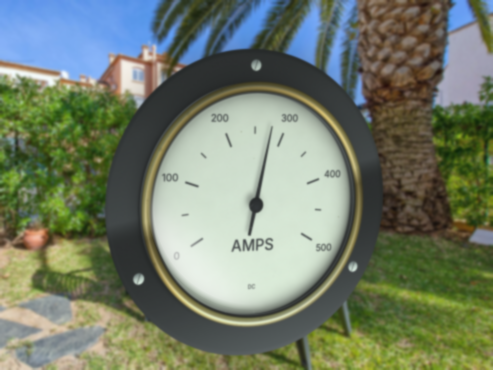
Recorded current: 275; A
